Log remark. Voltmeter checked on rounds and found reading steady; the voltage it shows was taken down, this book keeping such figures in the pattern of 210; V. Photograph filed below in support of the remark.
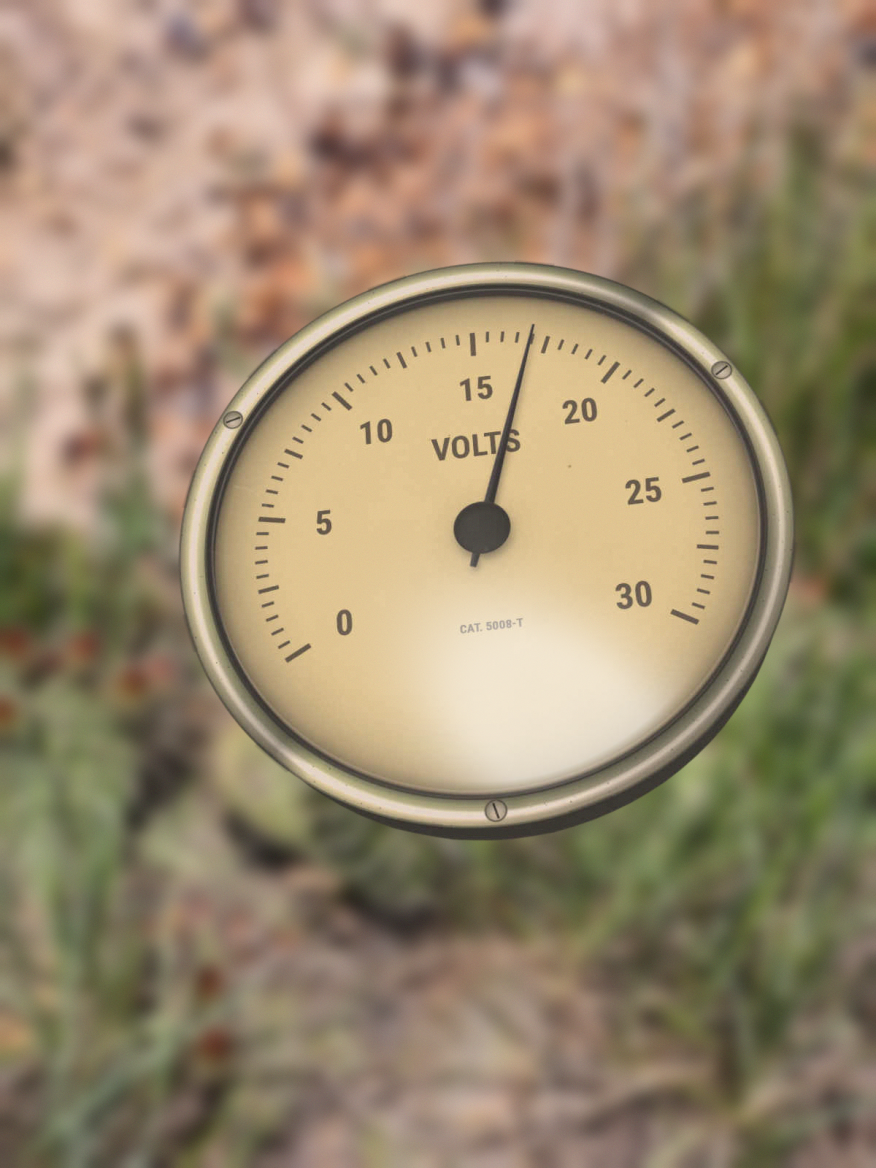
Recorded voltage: 17; V
